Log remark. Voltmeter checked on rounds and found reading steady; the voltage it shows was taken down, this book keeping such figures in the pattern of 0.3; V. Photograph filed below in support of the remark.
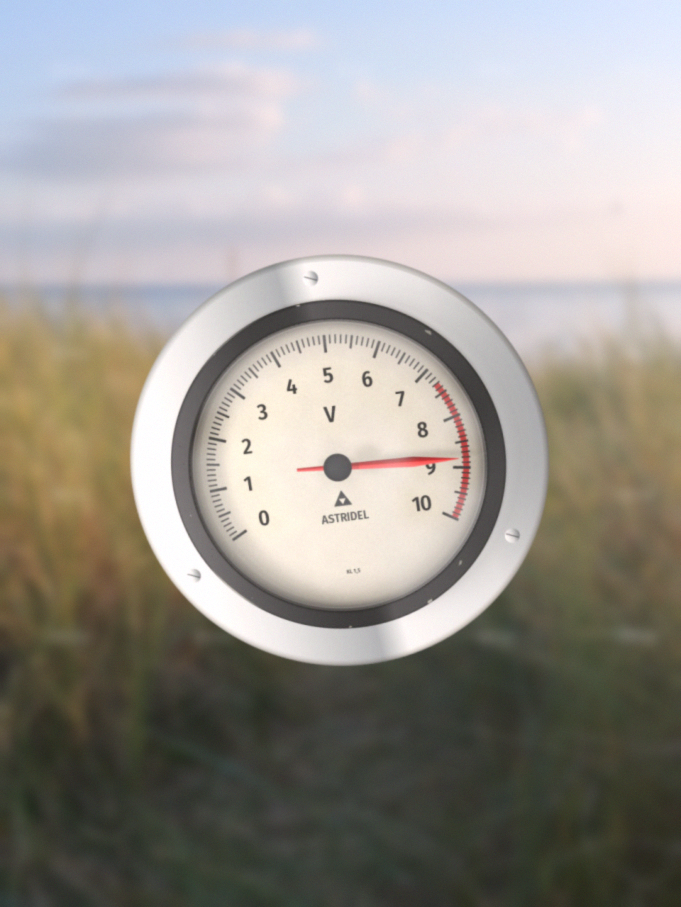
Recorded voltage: 8.8; V
